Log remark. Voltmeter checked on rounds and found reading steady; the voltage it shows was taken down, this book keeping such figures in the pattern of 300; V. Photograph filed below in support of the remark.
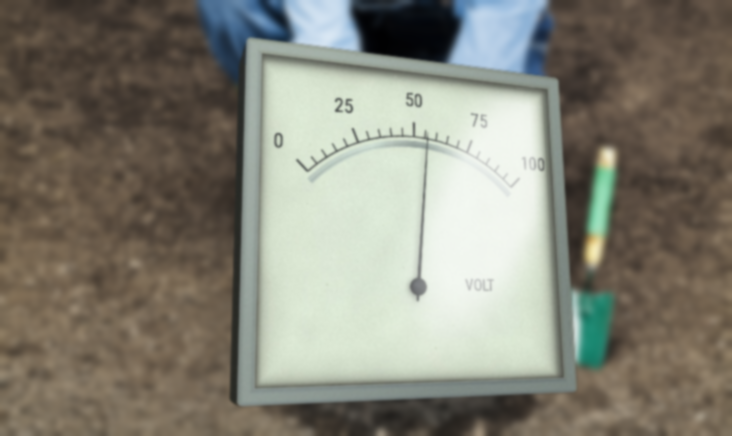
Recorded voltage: 55; V
